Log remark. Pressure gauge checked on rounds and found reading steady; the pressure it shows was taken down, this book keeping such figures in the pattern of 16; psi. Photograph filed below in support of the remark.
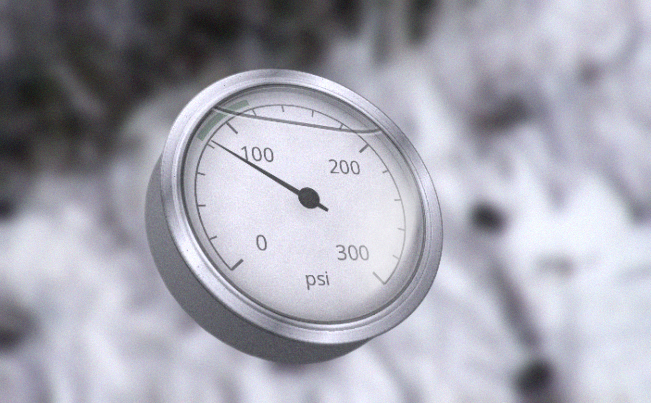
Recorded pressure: 80; psi
